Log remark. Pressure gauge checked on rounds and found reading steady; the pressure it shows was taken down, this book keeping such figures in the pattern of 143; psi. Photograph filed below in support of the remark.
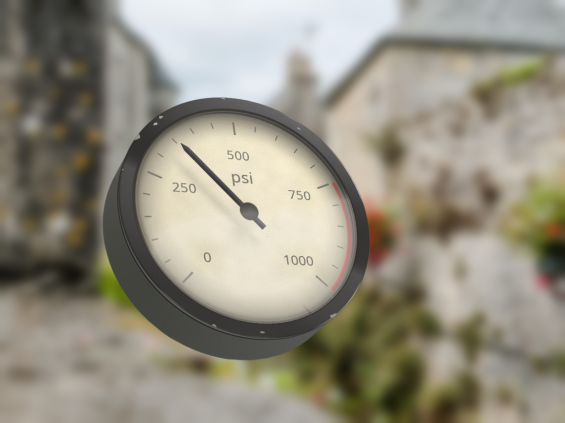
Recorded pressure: 350; psi
